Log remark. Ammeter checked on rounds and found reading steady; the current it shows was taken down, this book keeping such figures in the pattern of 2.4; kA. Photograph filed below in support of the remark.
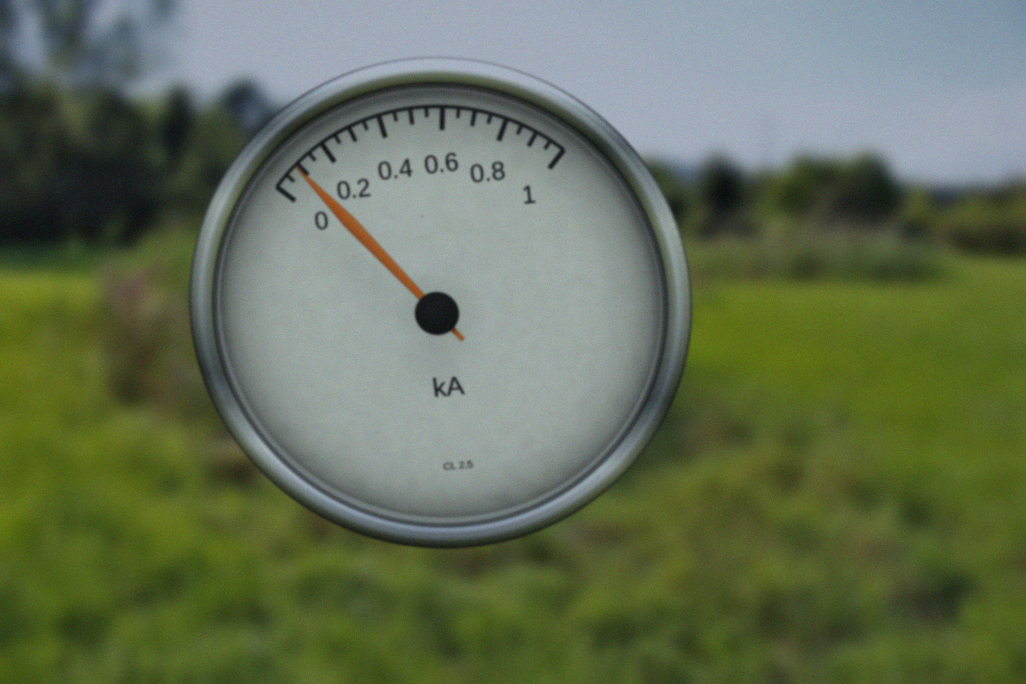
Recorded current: 0.1; kA
